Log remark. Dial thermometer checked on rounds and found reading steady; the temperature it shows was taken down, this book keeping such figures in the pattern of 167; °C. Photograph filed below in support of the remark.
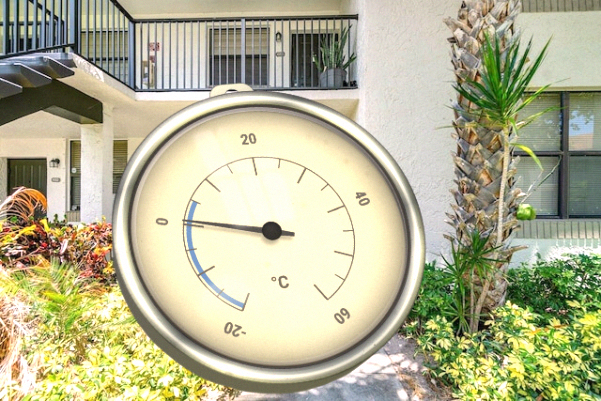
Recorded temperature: 0; °C
